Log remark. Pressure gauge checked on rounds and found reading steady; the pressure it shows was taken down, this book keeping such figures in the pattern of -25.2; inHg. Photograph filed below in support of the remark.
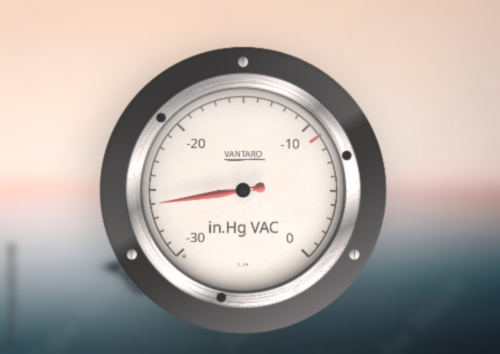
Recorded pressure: -26; inHg
